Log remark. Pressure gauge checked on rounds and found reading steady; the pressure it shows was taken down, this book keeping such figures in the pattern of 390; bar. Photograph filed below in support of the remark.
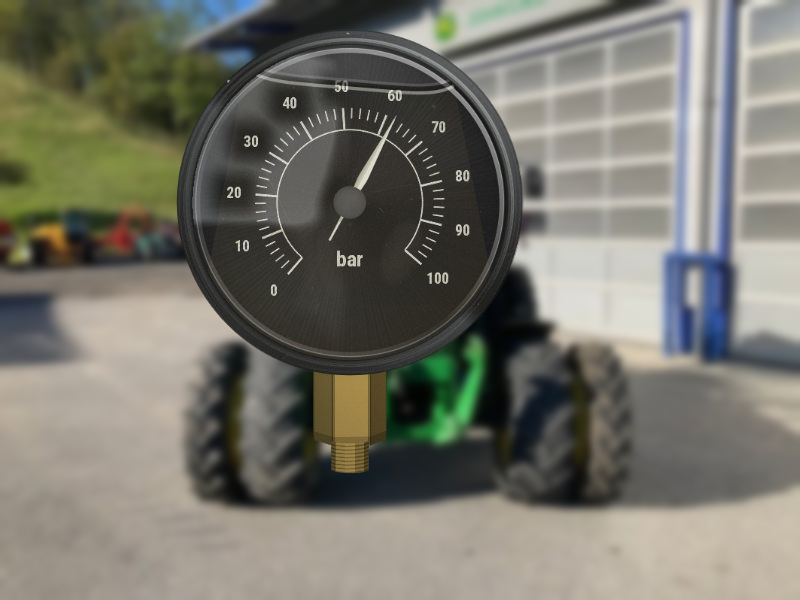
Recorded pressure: 62; bar
